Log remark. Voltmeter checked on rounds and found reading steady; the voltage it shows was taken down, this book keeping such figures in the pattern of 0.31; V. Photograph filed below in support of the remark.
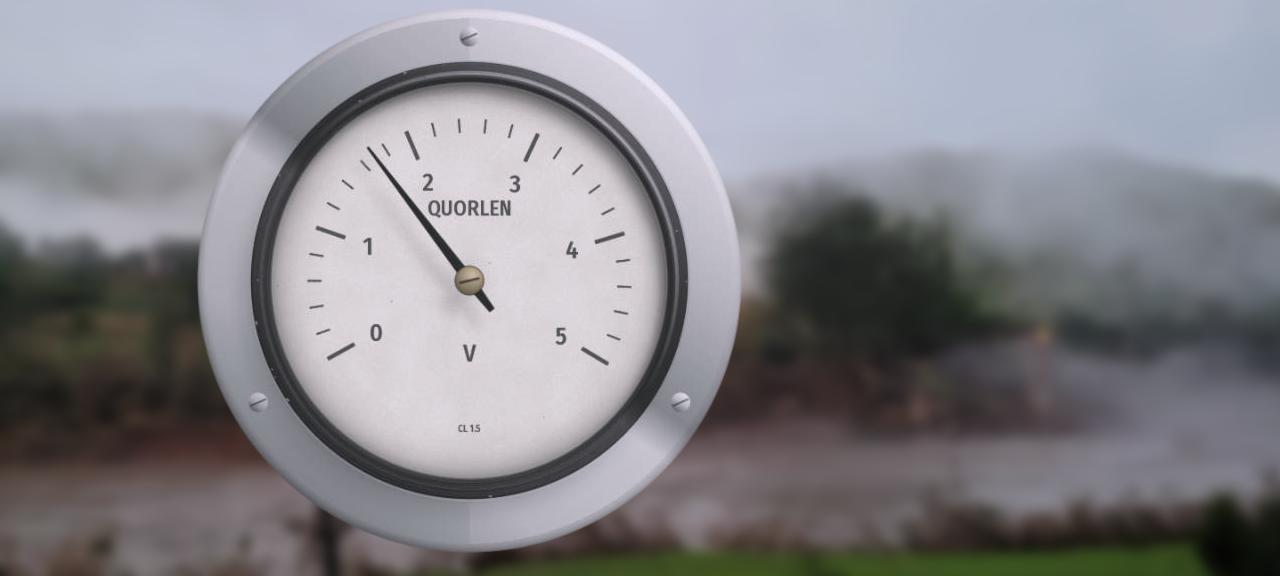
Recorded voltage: 1.7; V
